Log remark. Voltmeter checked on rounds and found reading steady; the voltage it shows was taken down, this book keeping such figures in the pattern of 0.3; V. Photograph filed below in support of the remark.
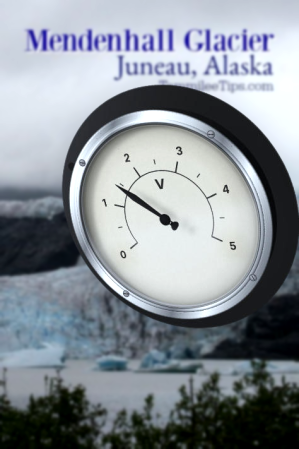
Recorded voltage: 1.5; V
